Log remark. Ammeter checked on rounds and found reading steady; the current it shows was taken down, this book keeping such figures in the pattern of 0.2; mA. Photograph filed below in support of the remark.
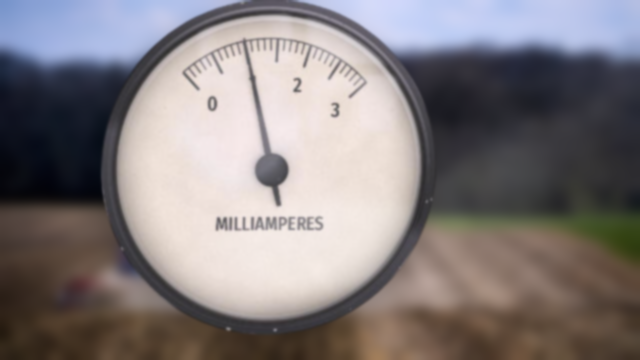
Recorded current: 1; mA
